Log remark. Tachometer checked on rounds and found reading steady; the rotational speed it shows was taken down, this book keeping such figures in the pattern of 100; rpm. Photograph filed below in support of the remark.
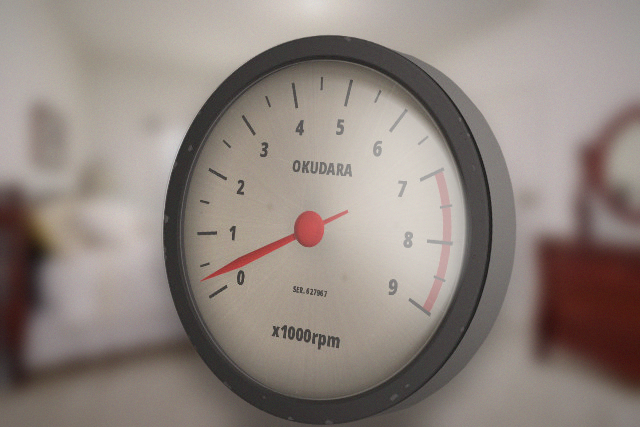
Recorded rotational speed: 250; rpm
